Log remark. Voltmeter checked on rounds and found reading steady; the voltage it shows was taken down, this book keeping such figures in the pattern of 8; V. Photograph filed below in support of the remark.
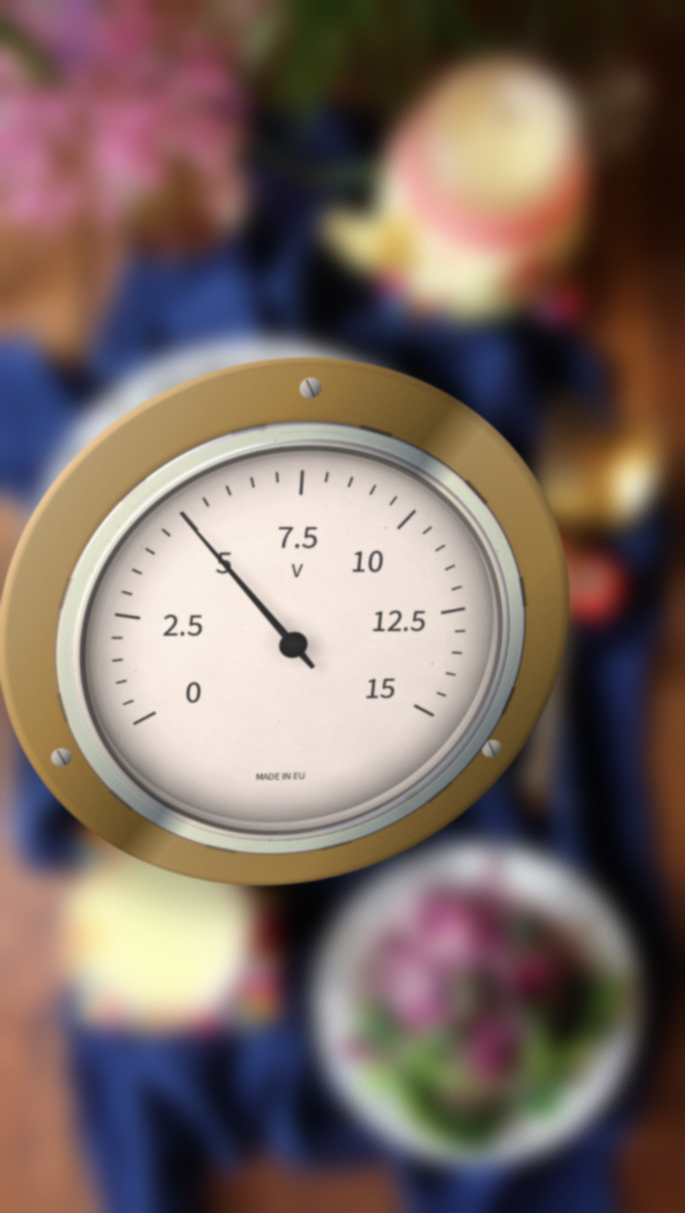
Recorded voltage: 5; V
